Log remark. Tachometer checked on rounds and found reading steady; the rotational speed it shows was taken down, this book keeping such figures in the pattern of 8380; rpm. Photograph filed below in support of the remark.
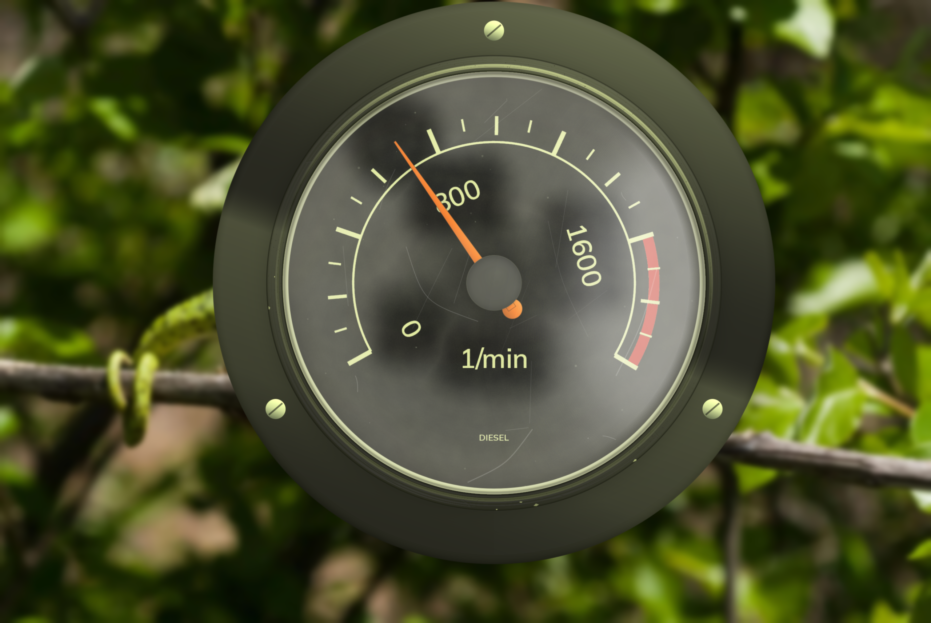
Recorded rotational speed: 700; rpm
